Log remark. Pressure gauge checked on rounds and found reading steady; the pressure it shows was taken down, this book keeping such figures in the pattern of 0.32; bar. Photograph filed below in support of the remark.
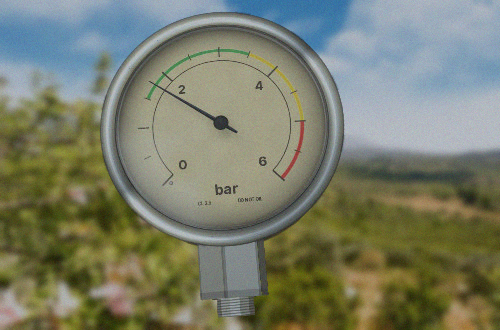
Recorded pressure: 1.75; bar
